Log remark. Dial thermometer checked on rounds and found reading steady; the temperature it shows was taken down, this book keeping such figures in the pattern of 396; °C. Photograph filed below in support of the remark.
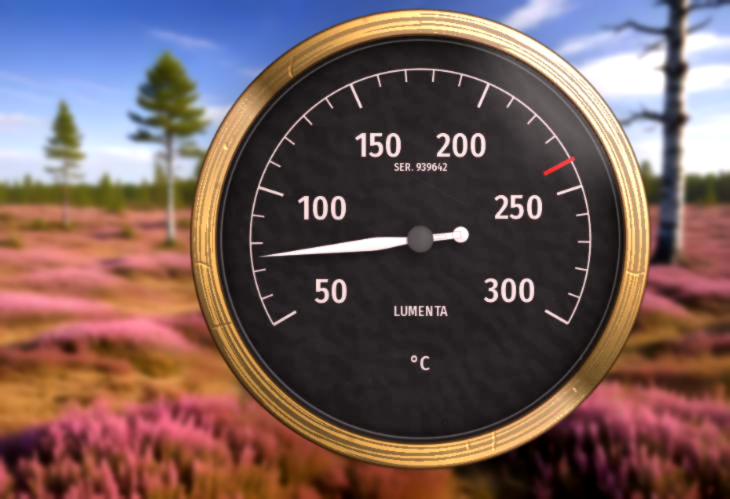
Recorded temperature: 75; °C
